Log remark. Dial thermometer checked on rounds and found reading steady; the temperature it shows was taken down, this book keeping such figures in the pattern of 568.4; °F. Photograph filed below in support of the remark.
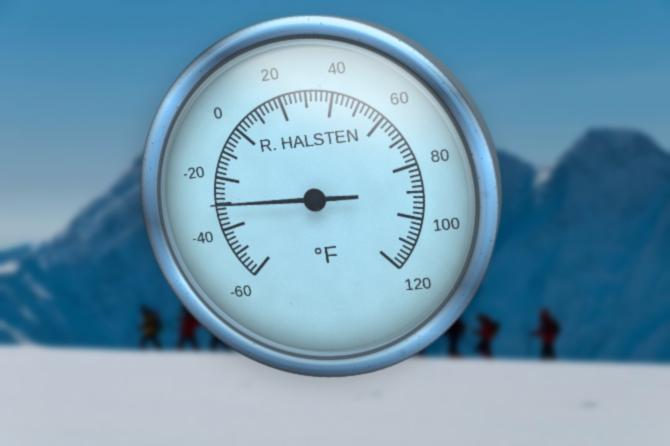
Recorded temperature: -30; °F
